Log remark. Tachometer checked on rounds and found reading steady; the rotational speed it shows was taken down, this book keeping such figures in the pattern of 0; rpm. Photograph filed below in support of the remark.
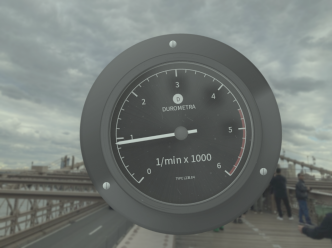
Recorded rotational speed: 900; rpm
